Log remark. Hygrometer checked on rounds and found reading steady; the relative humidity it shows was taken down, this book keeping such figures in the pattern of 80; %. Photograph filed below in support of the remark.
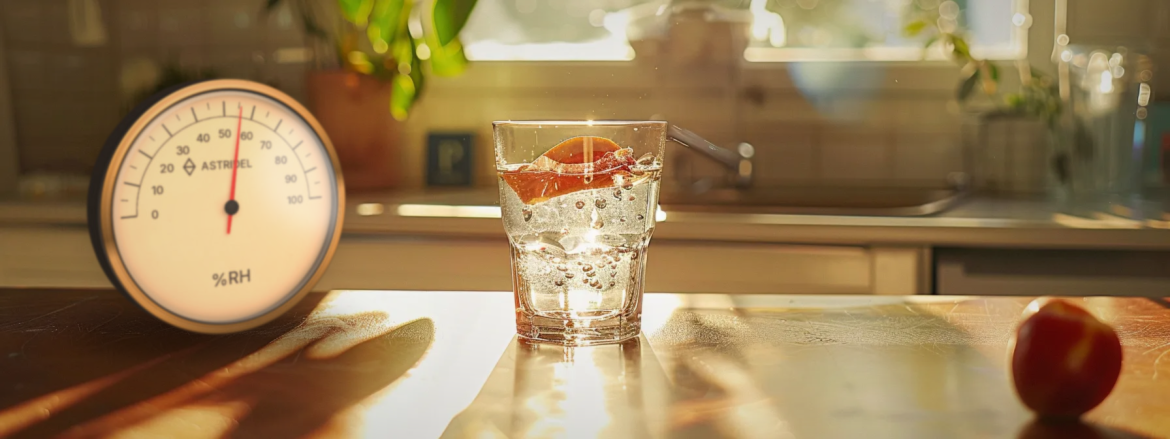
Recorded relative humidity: 55; %
